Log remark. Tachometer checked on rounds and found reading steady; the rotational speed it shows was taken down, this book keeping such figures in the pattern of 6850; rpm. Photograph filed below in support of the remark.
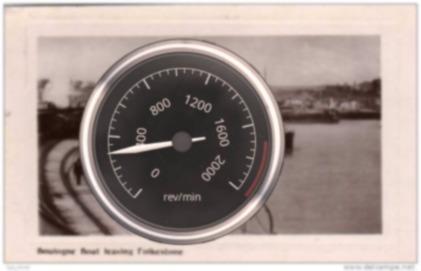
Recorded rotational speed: 300; rpm
